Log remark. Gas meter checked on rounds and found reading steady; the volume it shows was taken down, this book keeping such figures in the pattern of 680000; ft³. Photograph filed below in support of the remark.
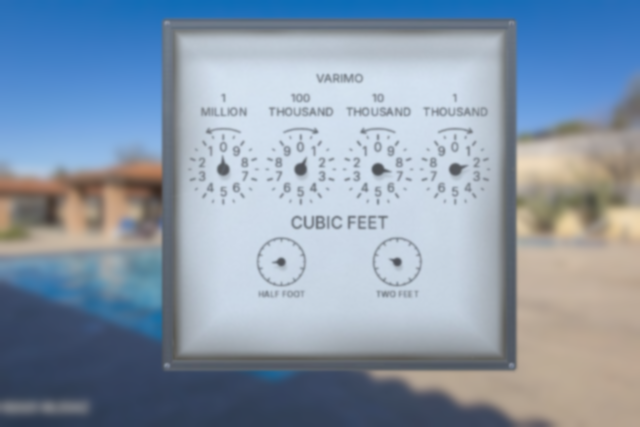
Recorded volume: 7200; ft³
